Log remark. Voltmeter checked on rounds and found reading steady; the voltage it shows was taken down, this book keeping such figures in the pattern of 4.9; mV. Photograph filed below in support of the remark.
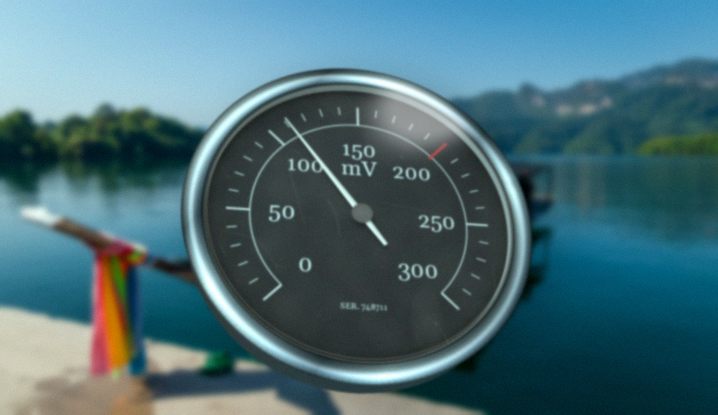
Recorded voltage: 110; mV
